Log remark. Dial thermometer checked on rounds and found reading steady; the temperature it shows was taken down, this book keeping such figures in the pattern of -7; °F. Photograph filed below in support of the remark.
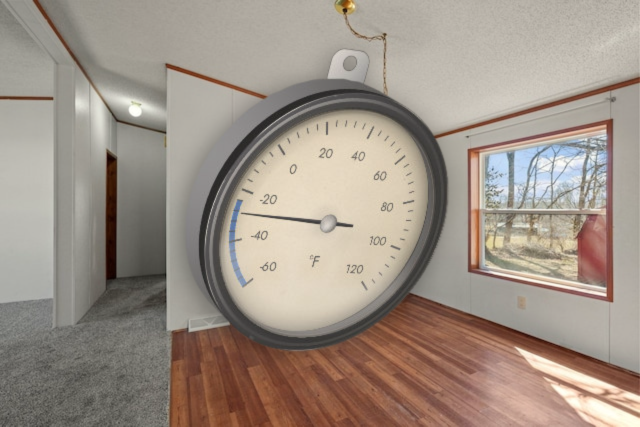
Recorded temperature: -28; °F
